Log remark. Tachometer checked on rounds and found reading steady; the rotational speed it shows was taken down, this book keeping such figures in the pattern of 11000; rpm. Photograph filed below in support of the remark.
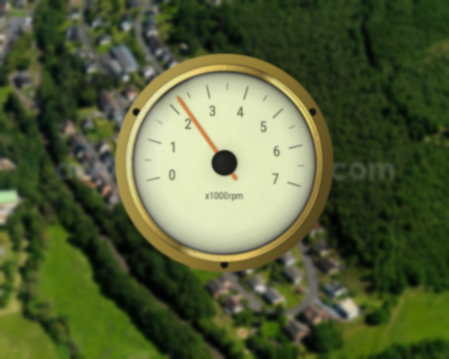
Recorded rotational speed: 2250; rpm
